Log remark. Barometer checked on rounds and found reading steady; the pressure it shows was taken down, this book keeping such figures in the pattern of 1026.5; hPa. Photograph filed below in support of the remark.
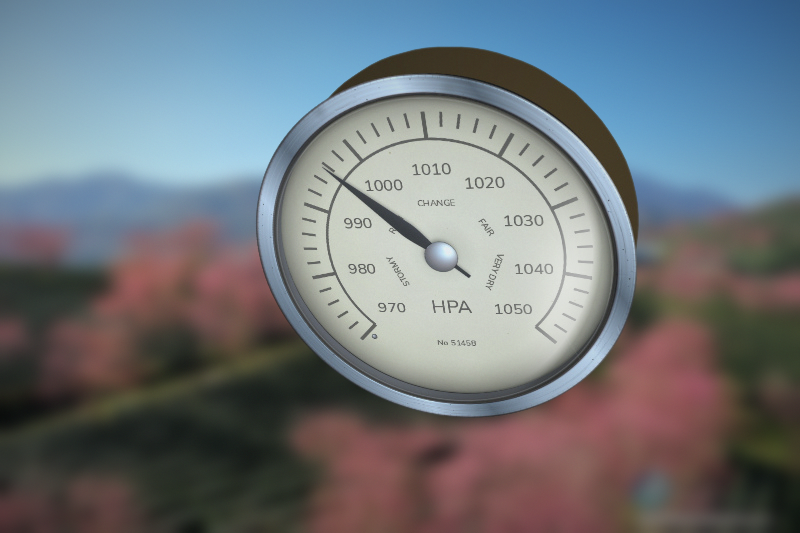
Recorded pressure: 996; hPa
